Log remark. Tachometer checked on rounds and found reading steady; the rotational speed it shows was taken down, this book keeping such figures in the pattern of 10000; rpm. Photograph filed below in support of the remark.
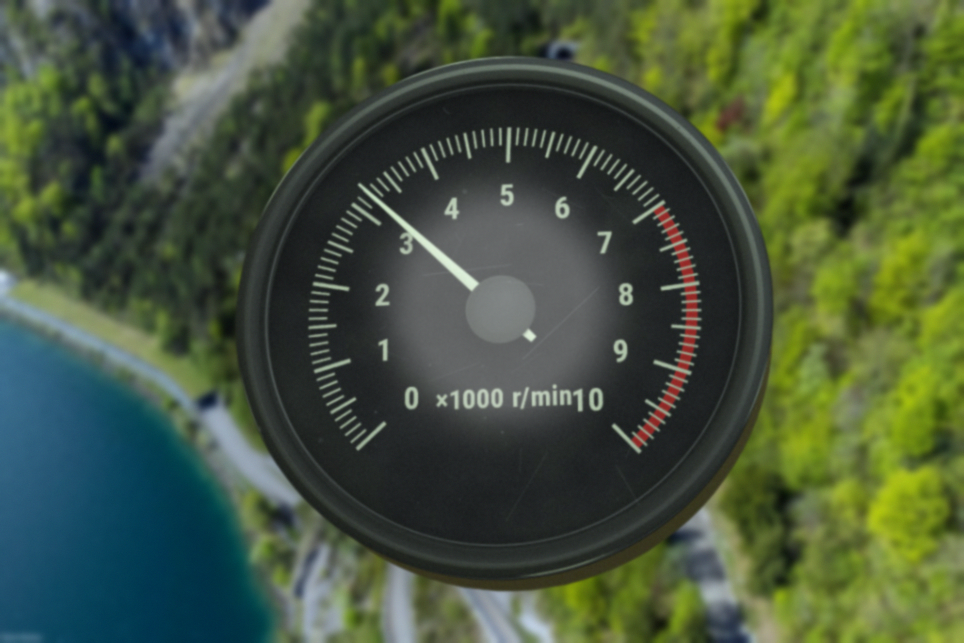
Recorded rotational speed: 3200; rpm
